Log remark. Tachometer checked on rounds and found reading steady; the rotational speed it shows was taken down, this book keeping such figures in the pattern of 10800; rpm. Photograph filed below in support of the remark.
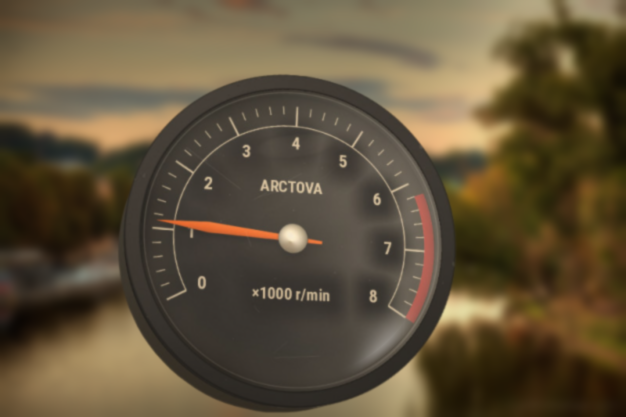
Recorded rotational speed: 1100; rpm
